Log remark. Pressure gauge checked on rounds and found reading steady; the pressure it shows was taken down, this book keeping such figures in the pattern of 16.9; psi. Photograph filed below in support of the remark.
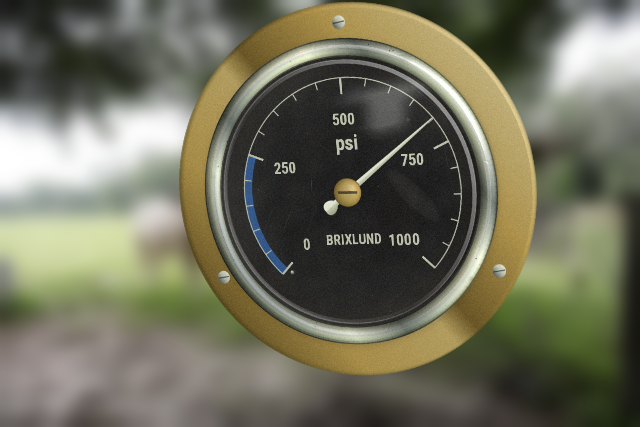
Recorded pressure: 700; psi
